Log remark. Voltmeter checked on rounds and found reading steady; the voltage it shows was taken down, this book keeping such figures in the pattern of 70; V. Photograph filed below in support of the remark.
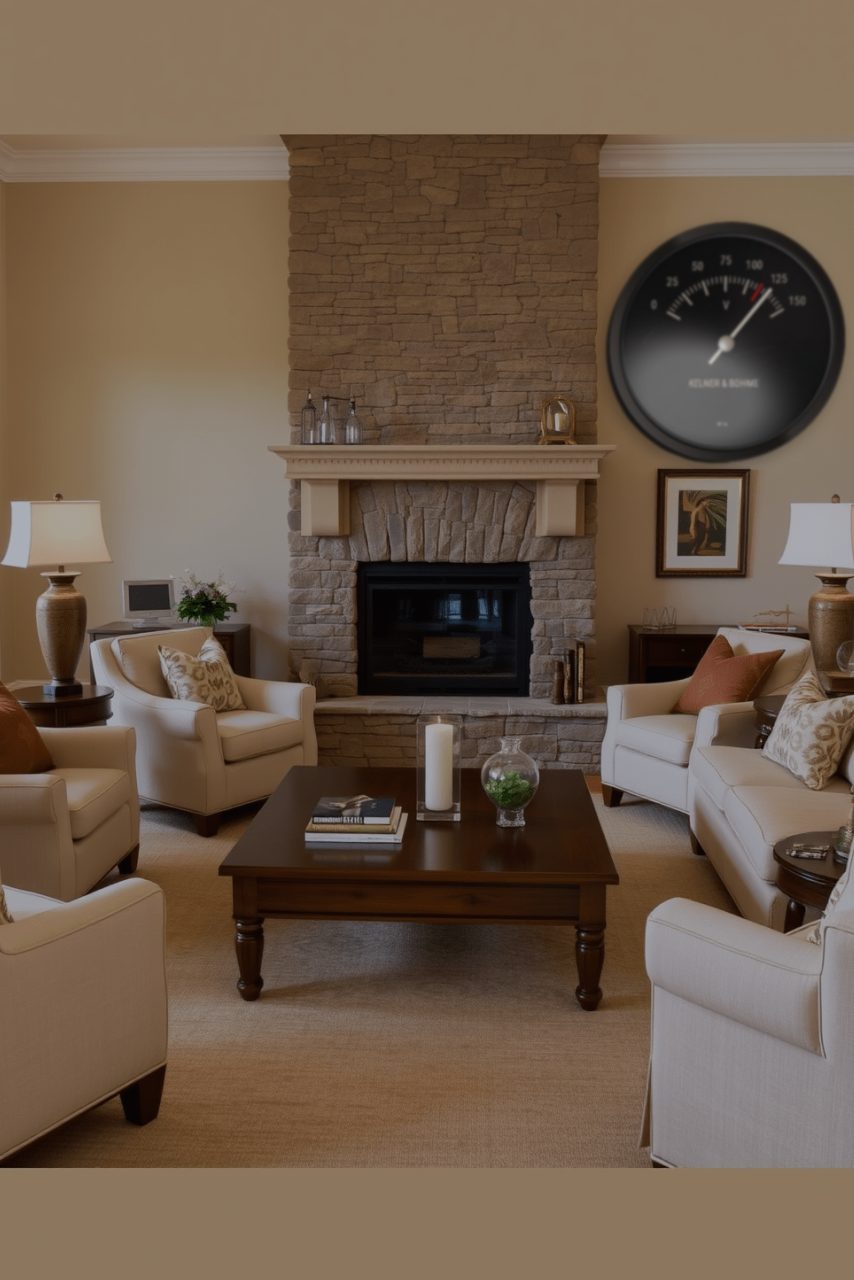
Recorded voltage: 125; V
